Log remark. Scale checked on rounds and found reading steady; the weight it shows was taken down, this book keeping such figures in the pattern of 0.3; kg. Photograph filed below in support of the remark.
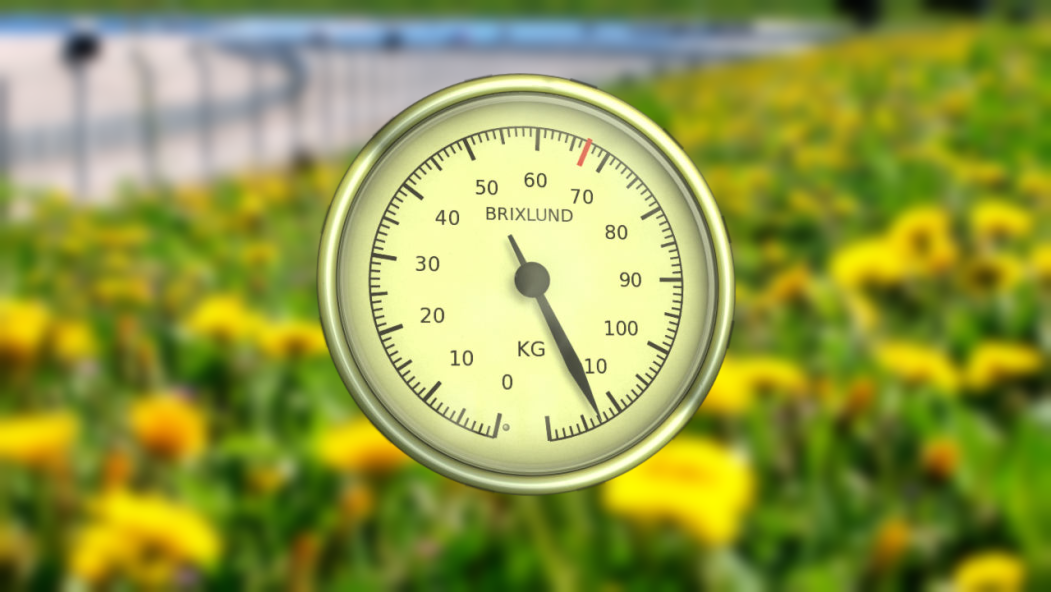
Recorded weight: 113; kg
